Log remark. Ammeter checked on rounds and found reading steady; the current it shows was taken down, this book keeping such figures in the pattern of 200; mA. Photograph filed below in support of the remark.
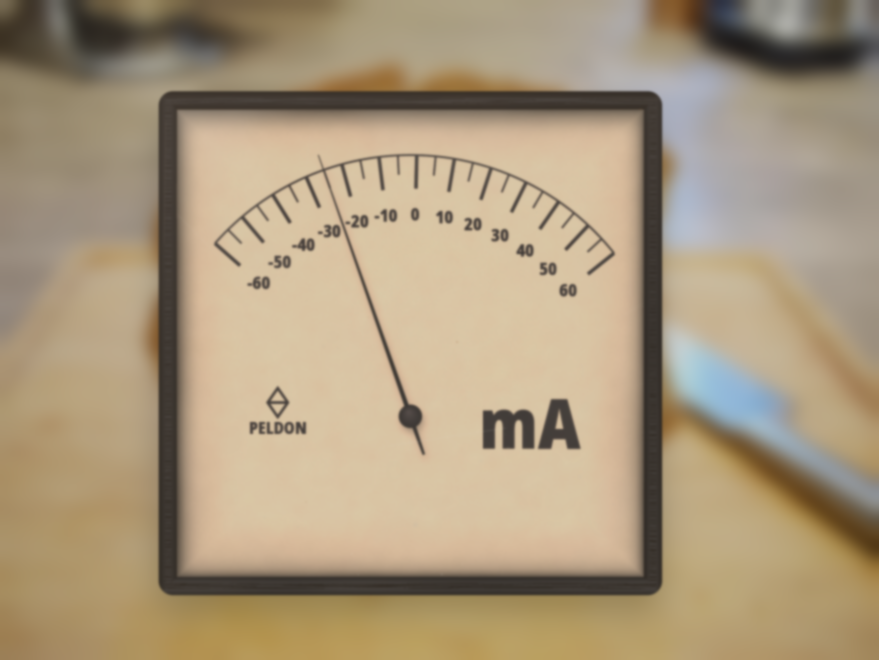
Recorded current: -25; mA
